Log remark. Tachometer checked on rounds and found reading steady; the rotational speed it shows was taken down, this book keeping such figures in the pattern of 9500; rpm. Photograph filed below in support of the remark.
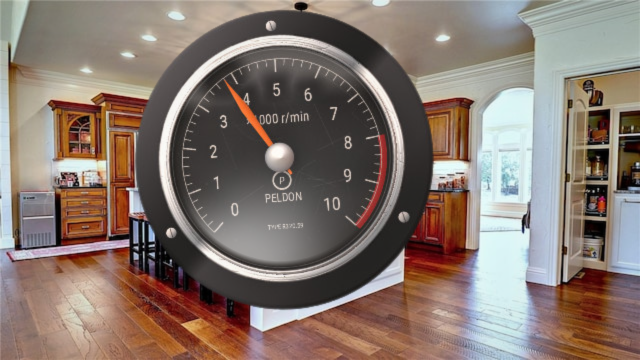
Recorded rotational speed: 3800; rpm
